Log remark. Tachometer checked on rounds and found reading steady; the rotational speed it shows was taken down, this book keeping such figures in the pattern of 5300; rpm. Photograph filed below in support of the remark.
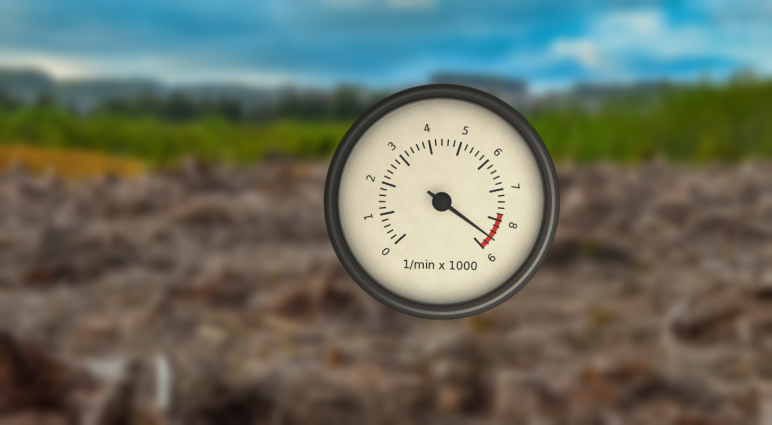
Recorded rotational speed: 8600; rpm
